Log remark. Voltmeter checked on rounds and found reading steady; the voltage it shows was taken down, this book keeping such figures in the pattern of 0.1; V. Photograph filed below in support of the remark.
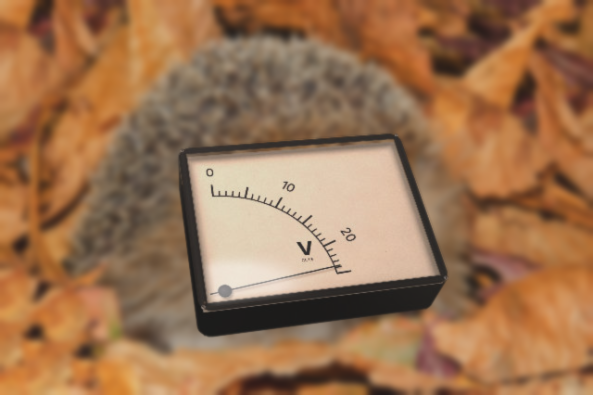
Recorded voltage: 24; V
